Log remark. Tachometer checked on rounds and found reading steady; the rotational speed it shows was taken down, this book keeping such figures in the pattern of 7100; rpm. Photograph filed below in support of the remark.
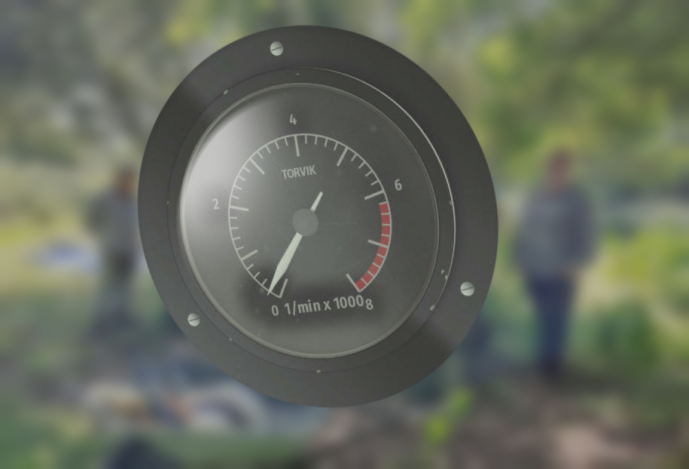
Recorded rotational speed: 200; rpm
